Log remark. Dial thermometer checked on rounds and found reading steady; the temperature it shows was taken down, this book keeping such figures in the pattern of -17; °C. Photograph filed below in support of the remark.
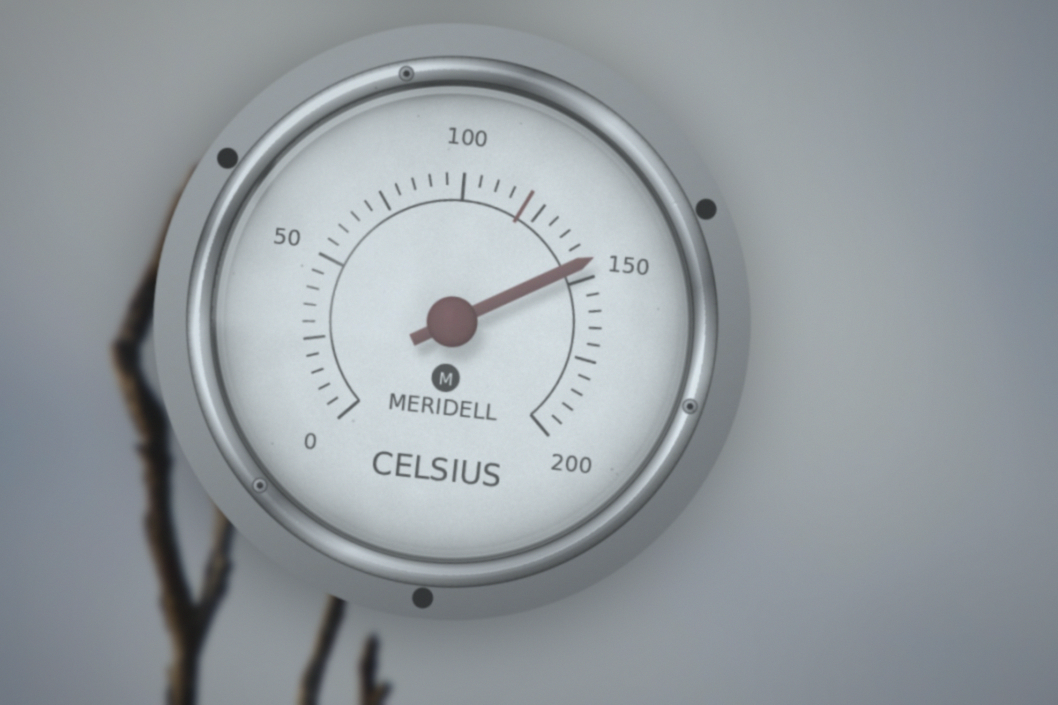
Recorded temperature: 145; °C
